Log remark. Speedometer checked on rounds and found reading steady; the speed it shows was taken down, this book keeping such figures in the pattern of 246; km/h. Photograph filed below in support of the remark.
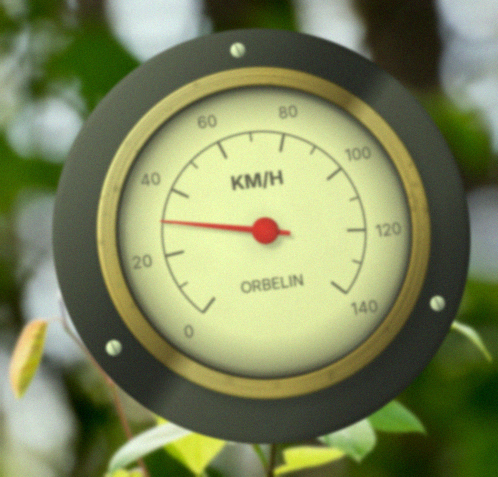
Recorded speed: 30; km/h
